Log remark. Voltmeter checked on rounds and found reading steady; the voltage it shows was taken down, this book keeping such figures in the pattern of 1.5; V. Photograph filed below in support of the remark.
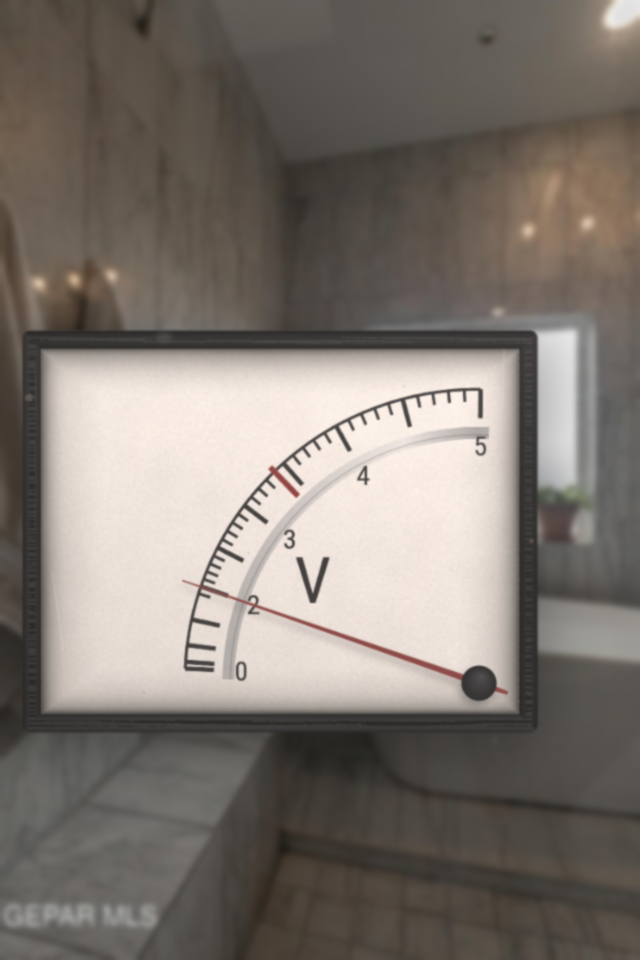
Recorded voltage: 2; V
